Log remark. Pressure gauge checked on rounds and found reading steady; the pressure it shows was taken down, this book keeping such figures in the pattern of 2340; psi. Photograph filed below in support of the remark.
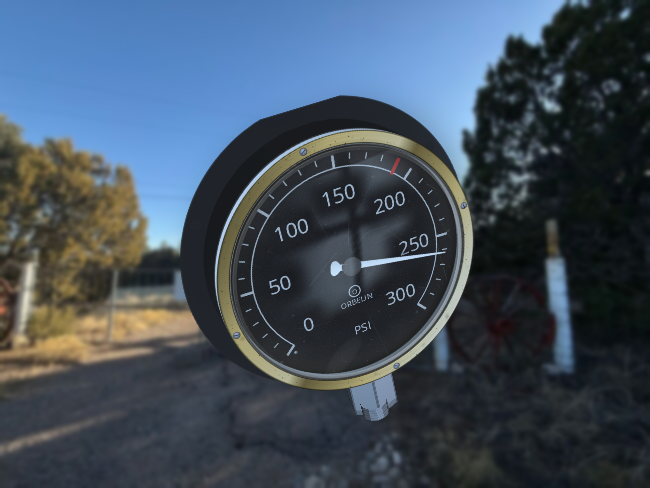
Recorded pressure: 260; psi
